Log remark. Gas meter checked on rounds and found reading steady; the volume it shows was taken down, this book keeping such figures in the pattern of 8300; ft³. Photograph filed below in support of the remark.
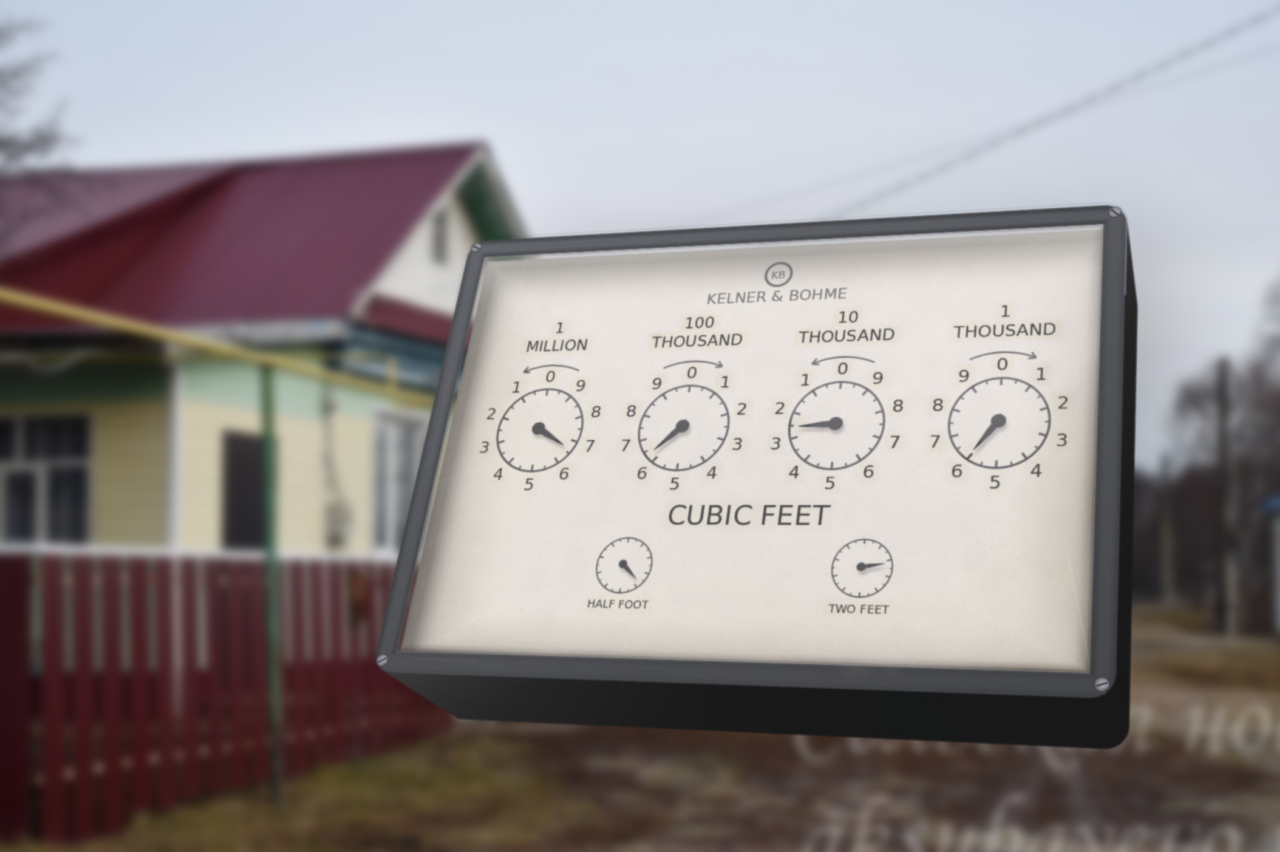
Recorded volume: 662600; ft³
